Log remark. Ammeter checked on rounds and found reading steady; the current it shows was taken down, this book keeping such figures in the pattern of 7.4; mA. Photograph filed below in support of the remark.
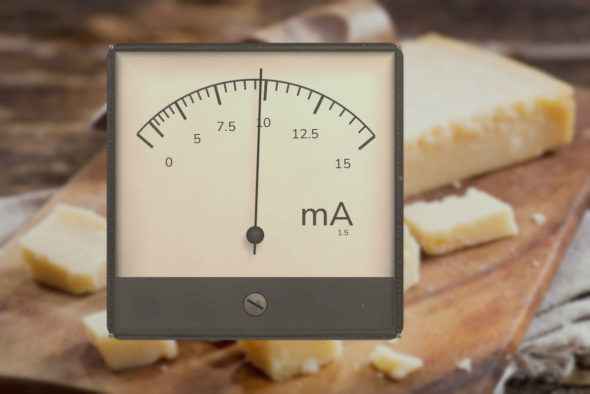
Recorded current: 9.75; mA
